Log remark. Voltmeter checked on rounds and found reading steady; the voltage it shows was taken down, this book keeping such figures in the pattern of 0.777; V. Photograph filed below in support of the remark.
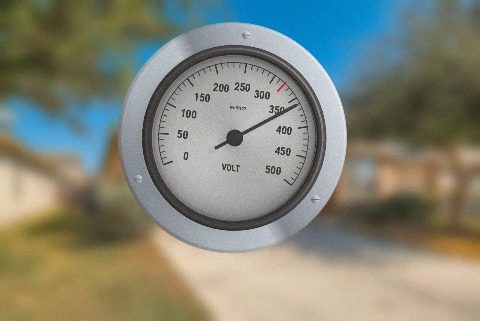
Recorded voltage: 360; V
